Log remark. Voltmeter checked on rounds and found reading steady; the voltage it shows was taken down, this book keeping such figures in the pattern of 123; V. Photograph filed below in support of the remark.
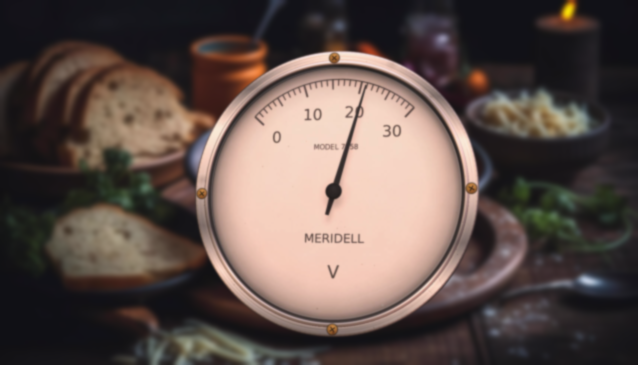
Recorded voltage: 21; V
